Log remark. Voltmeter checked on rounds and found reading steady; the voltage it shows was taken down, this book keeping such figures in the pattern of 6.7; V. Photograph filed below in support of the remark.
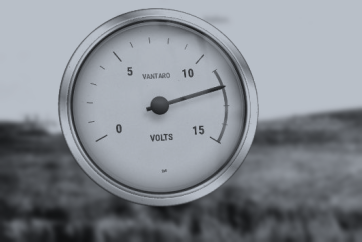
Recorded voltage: 12; V
